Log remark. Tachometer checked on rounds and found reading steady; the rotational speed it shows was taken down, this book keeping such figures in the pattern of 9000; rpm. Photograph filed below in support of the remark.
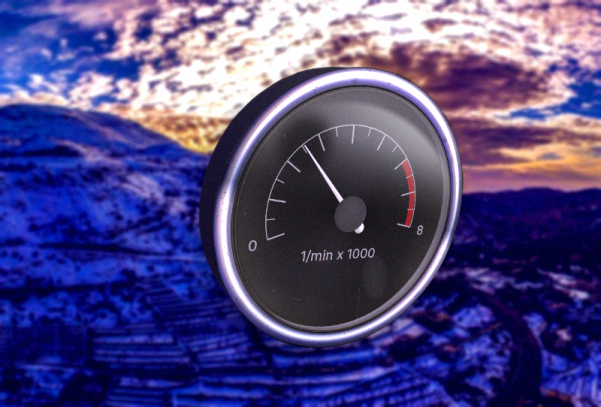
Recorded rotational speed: 2500; rpm
